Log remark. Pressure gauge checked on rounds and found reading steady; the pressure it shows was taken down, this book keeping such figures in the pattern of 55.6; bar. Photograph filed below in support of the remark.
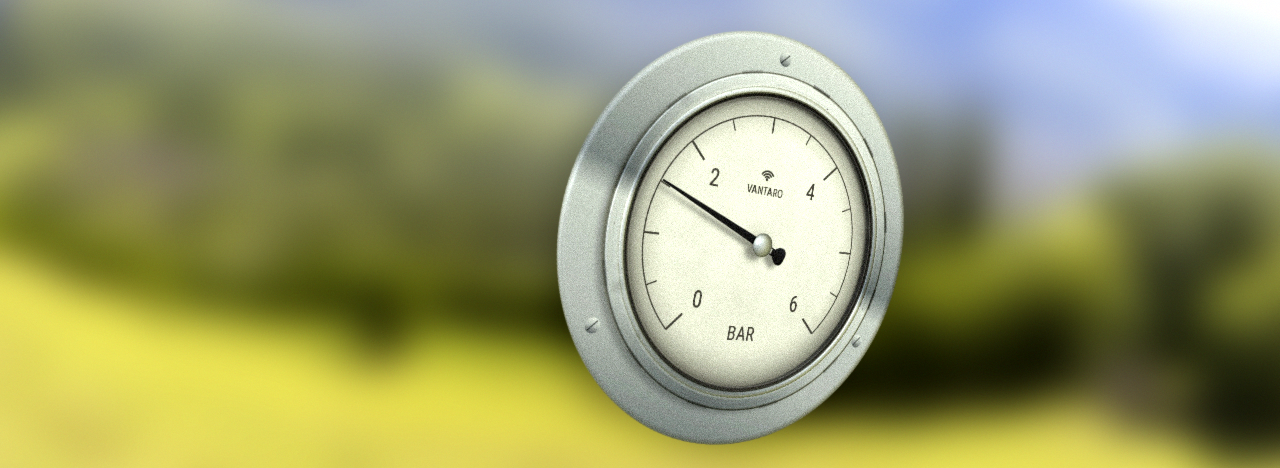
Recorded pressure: 1.5; bar
